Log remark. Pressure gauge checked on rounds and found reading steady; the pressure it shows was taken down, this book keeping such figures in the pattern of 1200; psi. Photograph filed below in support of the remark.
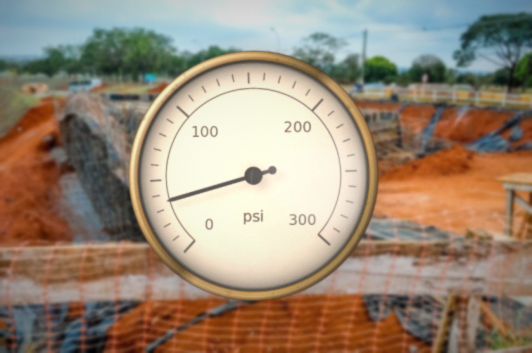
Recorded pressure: 35; psi
